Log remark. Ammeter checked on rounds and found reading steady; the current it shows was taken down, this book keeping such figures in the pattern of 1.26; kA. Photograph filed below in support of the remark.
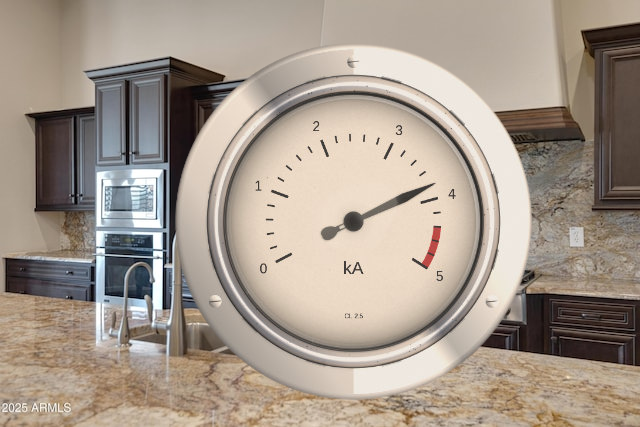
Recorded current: 3.8; kA
